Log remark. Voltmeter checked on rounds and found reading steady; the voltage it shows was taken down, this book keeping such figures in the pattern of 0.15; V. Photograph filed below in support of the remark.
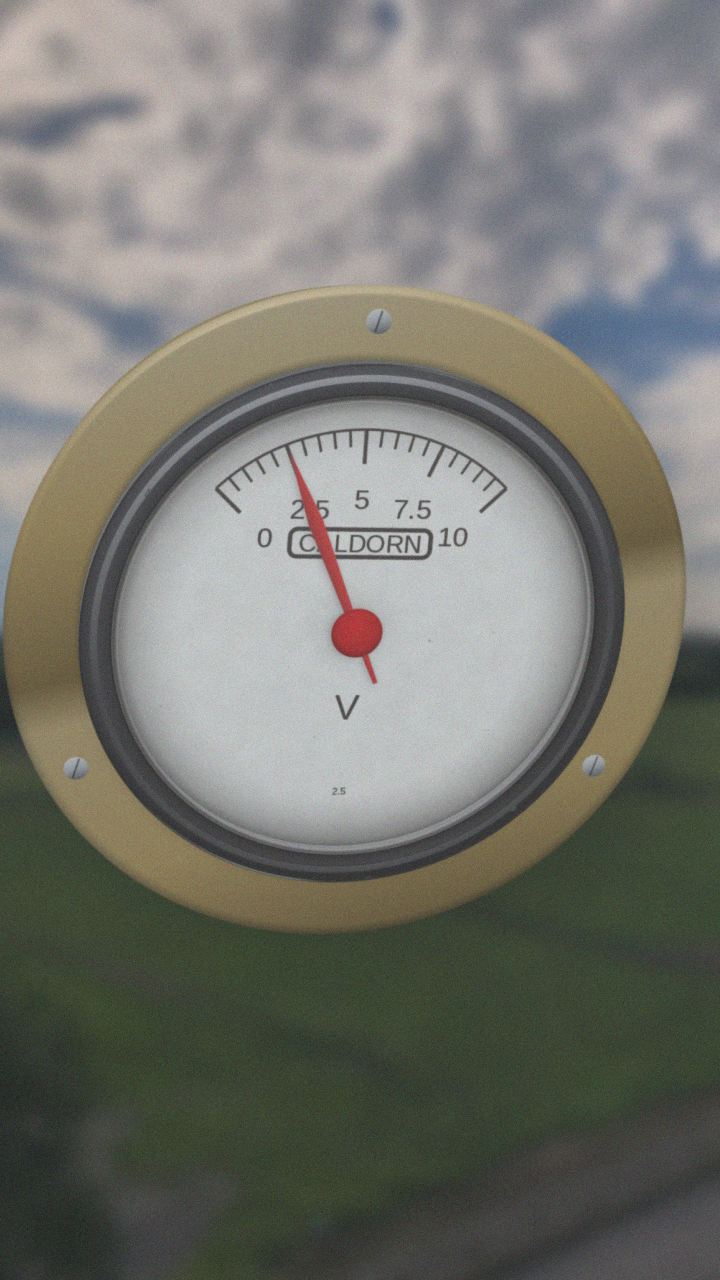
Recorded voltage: 2.5; V
